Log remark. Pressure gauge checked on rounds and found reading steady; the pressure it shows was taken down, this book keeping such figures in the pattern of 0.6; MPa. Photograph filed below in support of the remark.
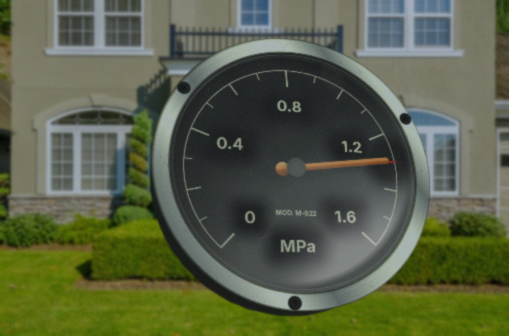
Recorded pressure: 1.3; MPa
